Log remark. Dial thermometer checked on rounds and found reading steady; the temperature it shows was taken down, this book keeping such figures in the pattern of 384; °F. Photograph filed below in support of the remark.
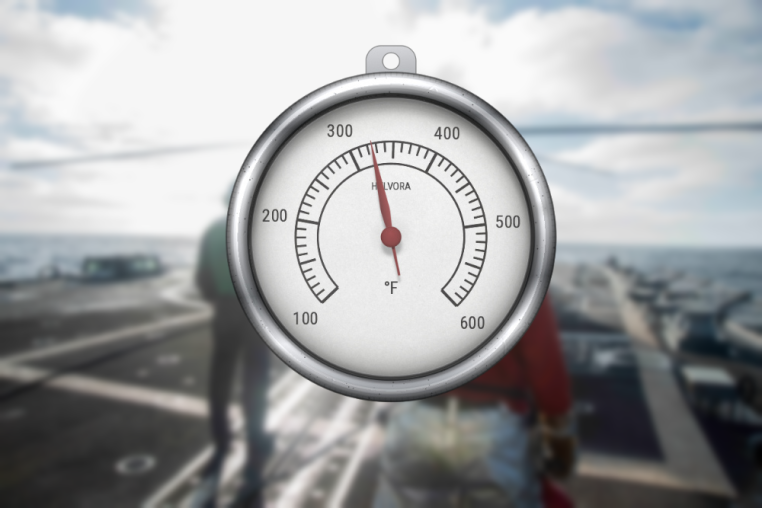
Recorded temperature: 325; °F
